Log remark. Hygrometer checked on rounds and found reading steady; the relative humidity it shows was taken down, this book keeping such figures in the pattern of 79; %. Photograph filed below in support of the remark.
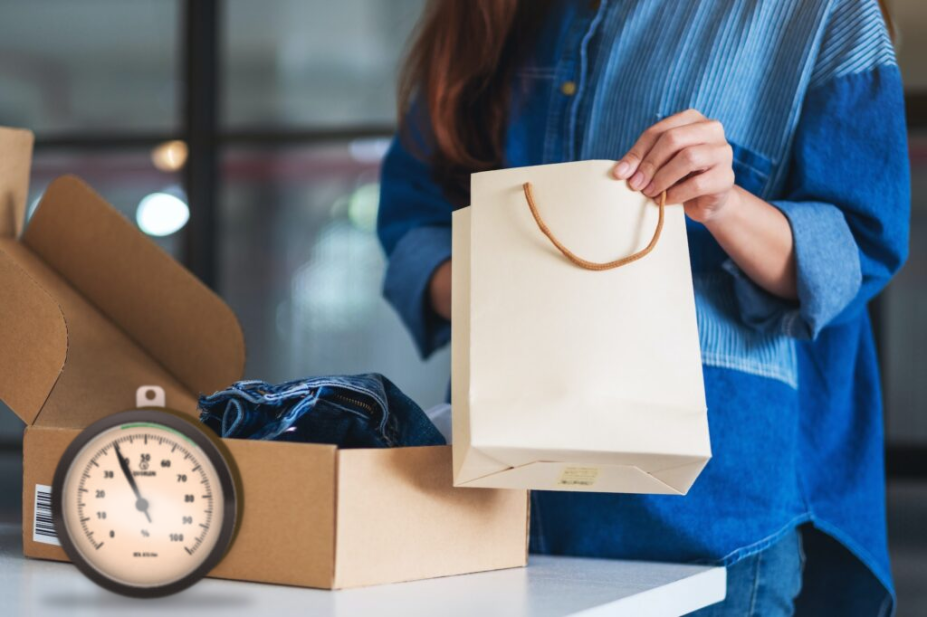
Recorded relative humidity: 40; %
